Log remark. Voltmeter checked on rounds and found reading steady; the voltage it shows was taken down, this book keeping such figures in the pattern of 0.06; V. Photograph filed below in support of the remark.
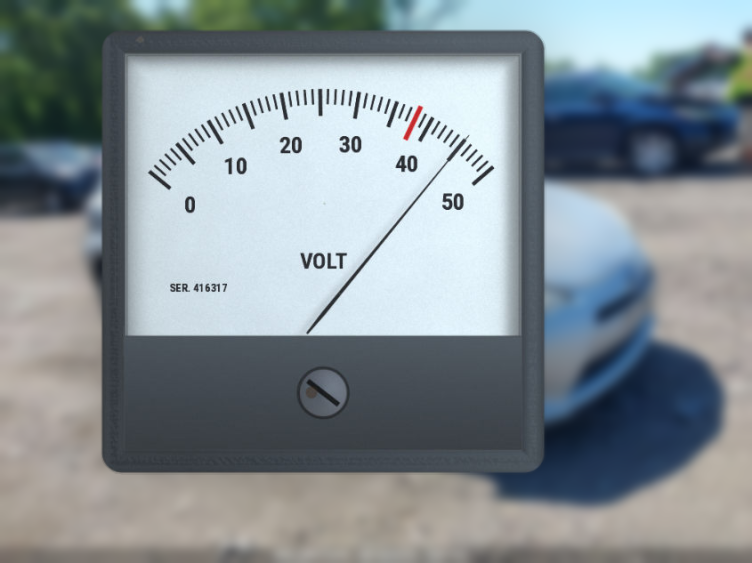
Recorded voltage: 45; V
